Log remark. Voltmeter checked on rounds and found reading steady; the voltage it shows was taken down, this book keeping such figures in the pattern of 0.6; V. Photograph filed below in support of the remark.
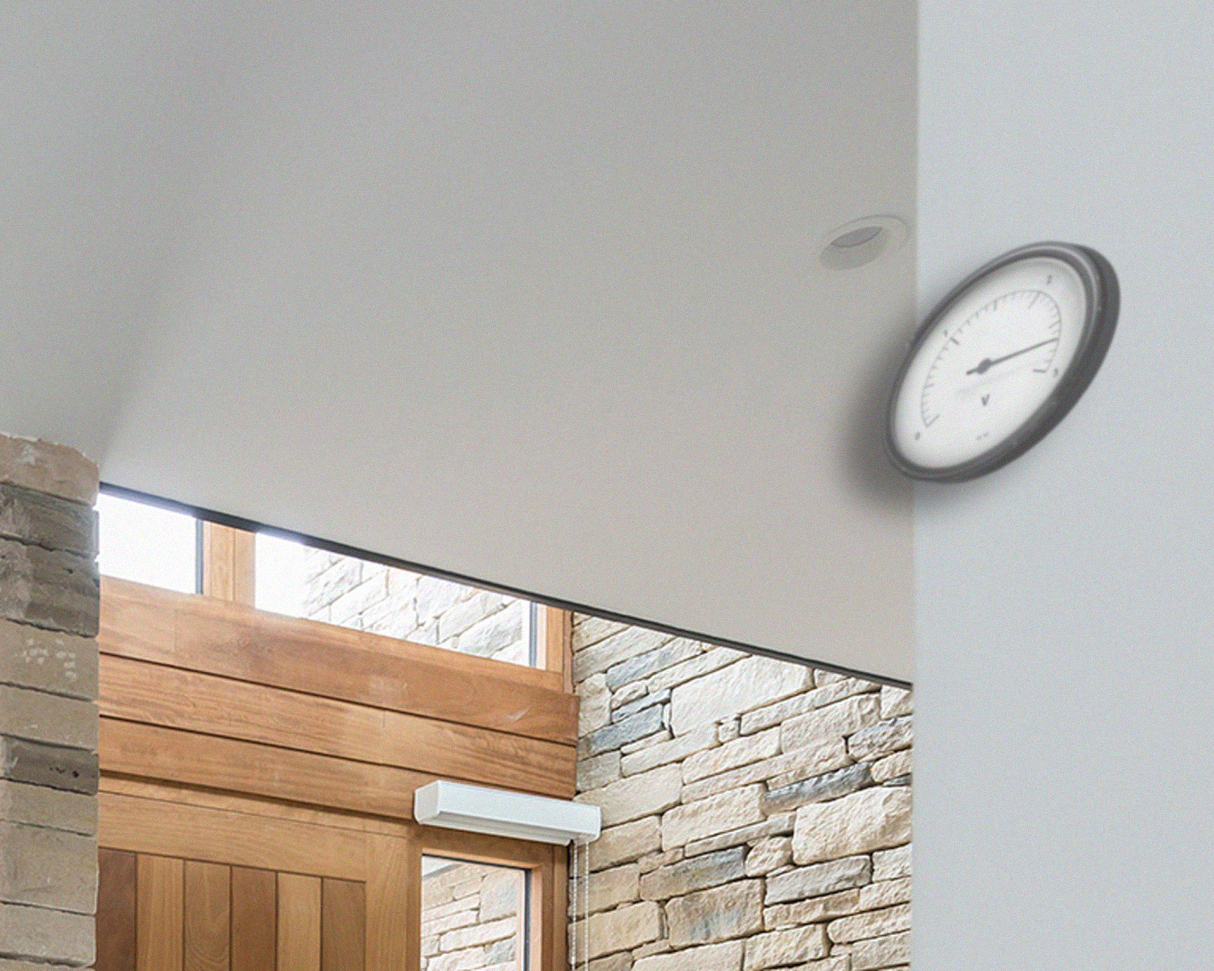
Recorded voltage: 2.7; V
